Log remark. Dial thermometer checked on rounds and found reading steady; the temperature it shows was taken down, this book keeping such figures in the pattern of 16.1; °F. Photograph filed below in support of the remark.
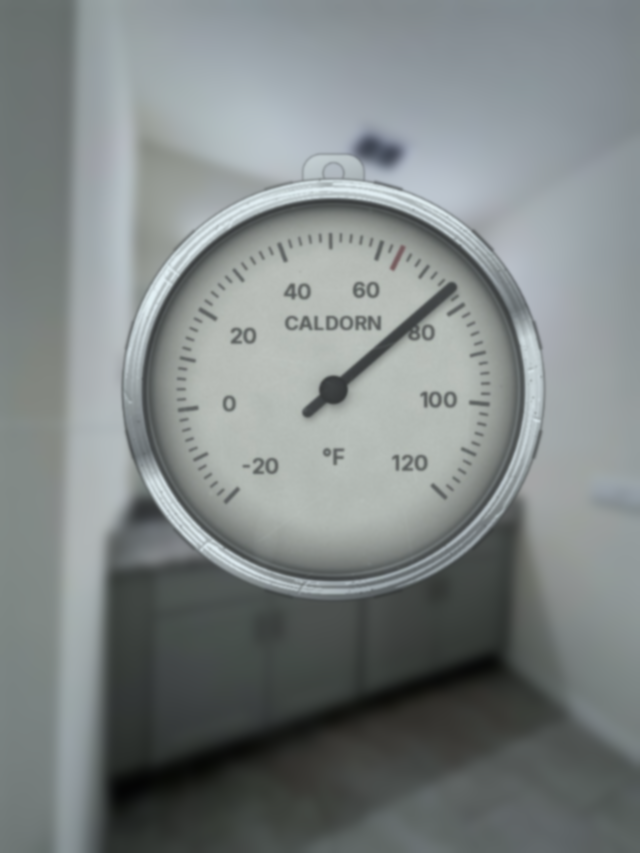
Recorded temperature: 76; °F
